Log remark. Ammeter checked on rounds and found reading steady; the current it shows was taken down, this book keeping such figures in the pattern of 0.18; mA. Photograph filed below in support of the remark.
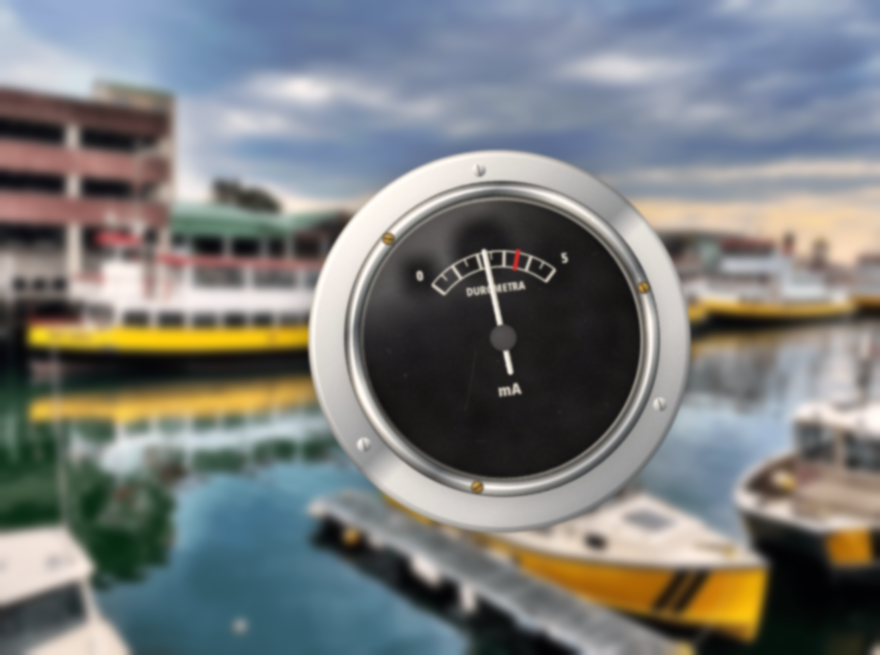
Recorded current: 2.25; mA
